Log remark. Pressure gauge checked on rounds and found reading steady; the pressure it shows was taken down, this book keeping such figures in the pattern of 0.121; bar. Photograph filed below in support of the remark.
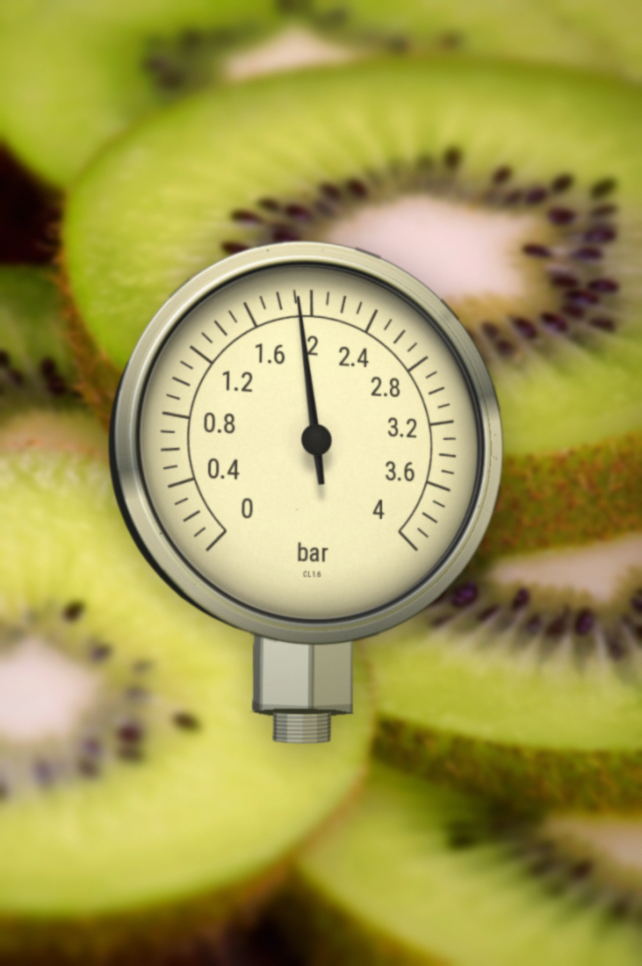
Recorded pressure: 1.9; bar
